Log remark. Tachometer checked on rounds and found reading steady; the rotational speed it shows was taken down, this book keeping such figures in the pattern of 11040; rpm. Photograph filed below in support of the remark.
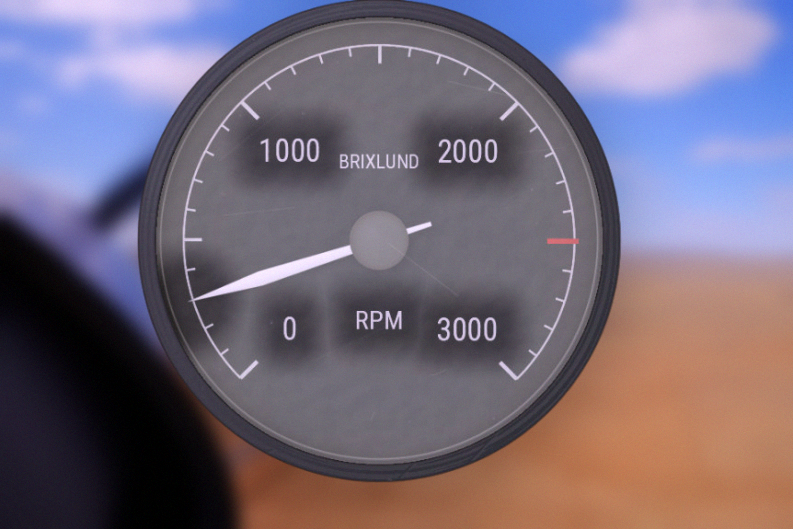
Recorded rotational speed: 300; rpm
